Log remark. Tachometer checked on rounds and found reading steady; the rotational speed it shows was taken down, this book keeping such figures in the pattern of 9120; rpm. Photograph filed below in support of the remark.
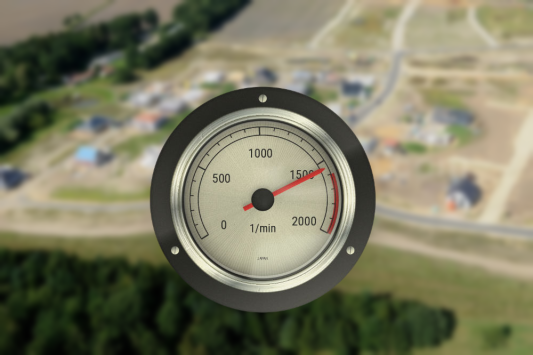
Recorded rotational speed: 1550; rpm
